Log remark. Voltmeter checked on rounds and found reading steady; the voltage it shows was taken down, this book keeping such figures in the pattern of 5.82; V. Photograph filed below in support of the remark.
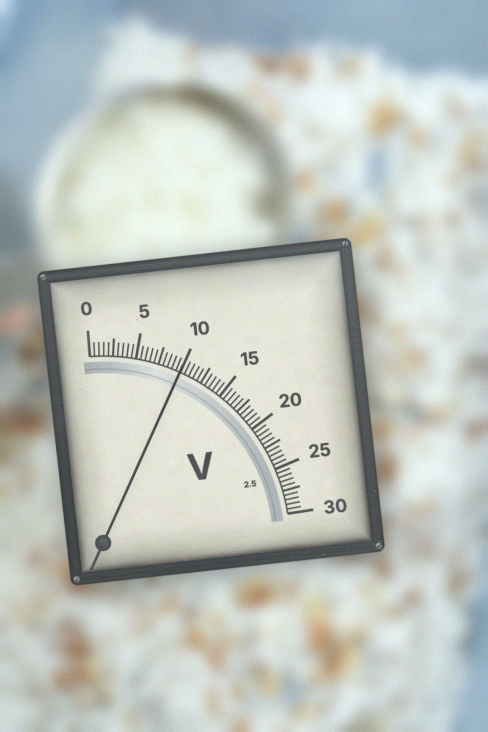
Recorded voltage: 10; V
